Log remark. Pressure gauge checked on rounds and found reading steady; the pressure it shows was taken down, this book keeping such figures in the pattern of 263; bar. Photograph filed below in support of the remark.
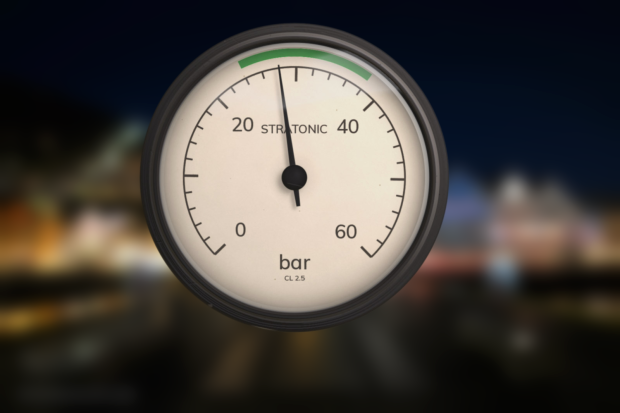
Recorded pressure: 28; bar
